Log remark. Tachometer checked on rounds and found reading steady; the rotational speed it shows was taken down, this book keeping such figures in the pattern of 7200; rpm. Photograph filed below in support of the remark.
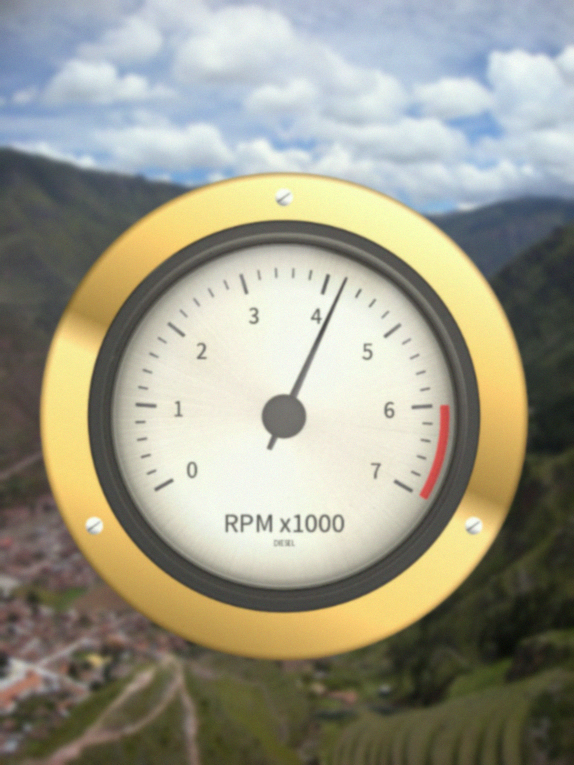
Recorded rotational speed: 4200; rpm
